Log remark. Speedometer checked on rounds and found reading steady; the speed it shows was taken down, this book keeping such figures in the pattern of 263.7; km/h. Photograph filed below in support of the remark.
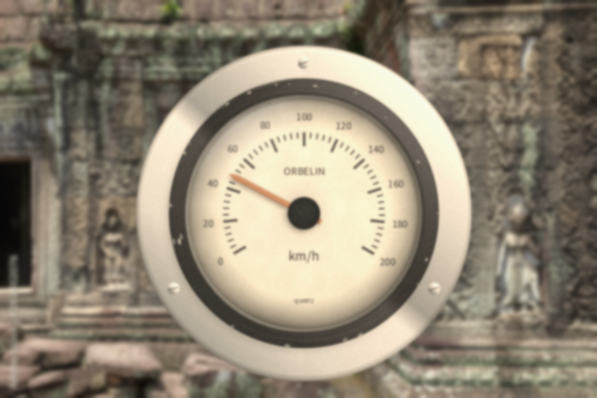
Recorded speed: 48; km/h
